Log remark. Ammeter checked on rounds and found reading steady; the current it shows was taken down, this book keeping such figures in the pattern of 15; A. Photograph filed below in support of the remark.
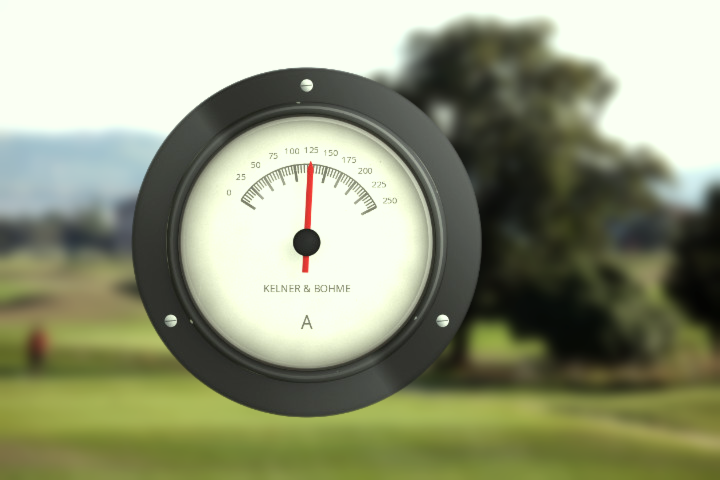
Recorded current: 125; A
